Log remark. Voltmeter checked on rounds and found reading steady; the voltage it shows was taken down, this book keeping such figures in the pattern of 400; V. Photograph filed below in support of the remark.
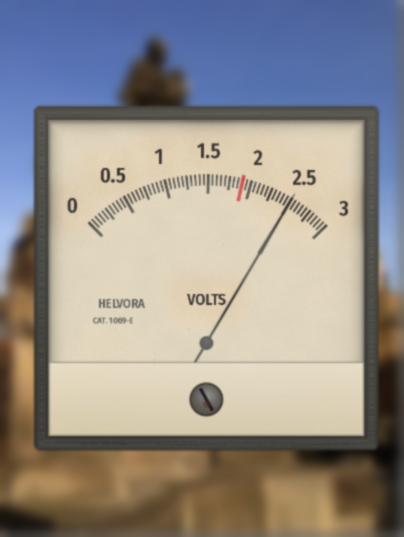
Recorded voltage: 2.5; V
